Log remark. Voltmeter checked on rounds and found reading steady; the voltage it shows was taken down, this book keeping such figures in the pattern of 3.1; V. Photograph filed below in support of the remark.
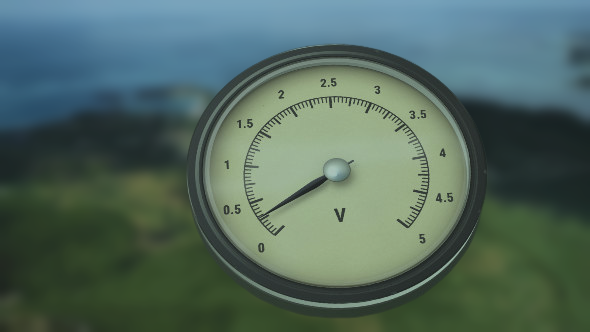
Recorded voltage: 0.25; V
